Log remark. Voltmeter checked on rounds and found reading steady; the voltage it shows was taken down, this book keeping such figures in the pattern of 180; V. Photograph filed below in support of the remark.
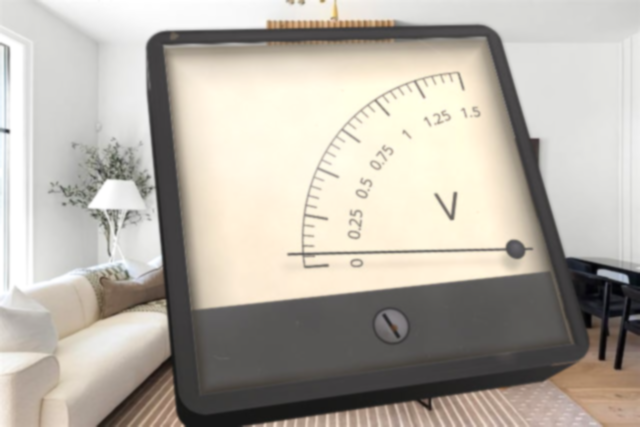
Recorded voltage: 0.05; V
